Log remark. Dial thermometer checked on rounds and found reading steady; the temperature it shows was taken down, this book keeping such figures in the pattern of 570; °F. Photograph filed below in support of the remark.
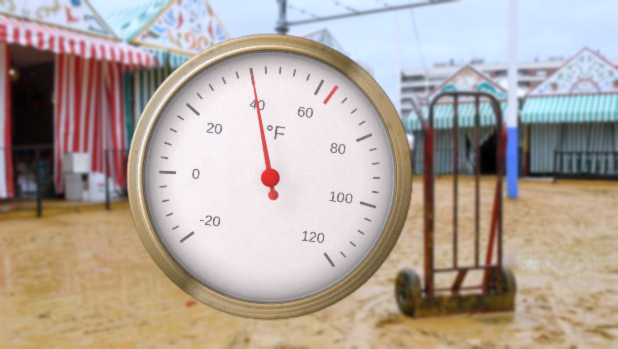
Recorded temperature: 40; °F
